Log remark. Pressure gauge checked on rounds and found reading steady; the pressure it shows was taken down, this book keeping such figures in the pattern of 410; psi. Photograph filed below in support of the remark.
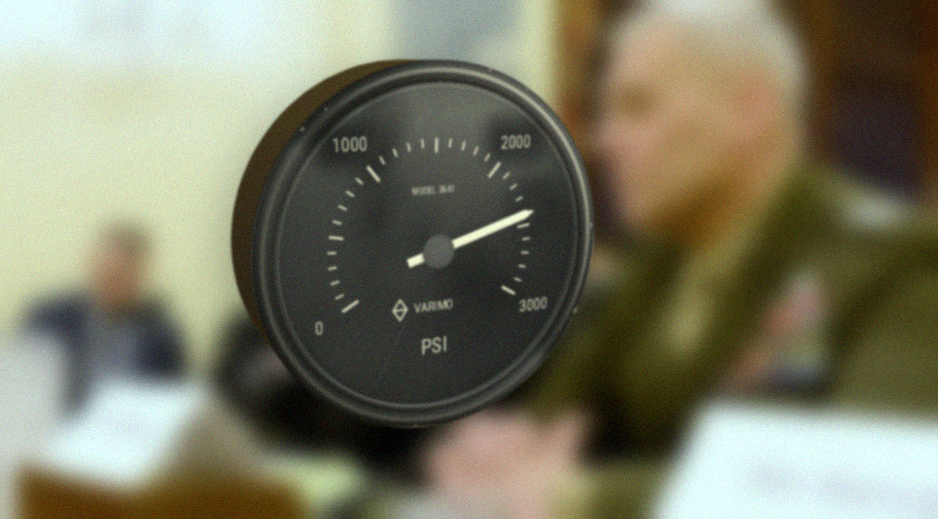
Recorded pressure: 2400; psi
